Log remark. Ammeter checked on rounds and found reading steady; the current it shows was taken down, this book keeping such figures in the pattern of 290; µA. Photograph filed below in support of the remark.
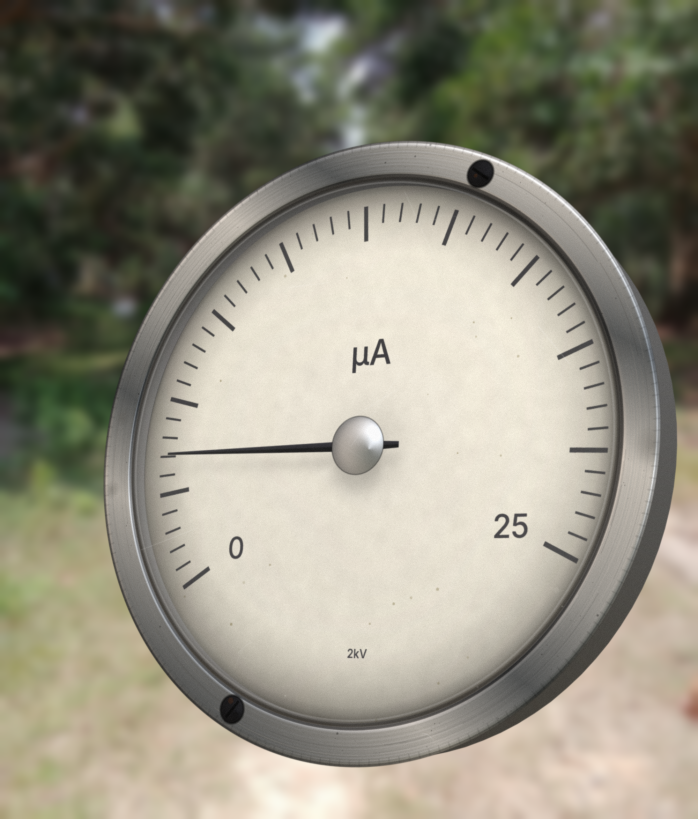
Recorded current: 3.5; µA
